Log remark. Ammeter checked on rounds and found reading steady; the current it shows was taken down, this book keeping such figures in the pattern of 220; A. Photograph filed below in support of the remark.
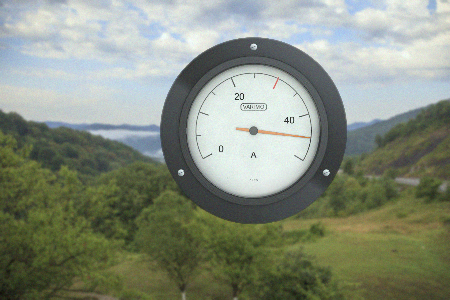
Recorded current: 45; A
